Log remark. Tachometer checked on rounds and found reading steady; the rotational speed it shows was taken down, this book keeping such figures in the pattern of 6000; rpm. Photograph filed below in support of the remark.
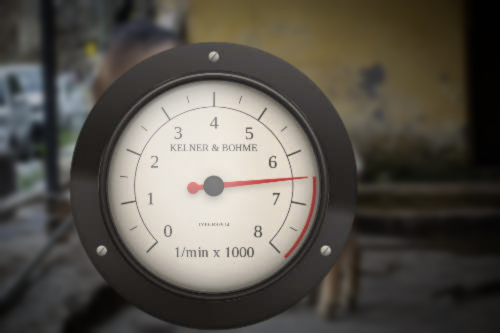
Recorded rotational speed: 6500; rpm
